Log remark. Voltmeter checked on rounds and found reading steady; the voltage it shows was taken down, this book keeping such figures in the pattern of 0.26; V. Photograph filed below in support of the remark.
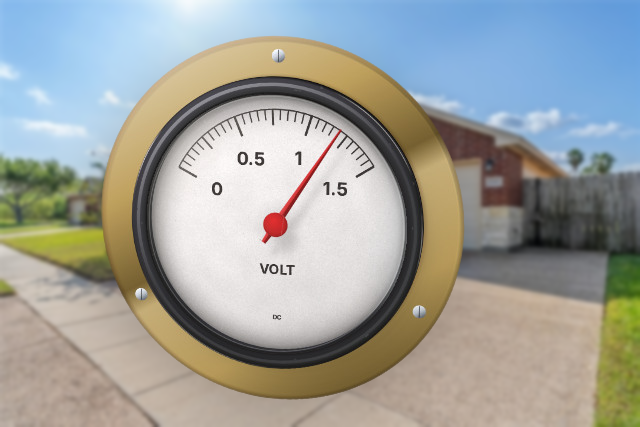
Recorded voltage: 1.2; V
